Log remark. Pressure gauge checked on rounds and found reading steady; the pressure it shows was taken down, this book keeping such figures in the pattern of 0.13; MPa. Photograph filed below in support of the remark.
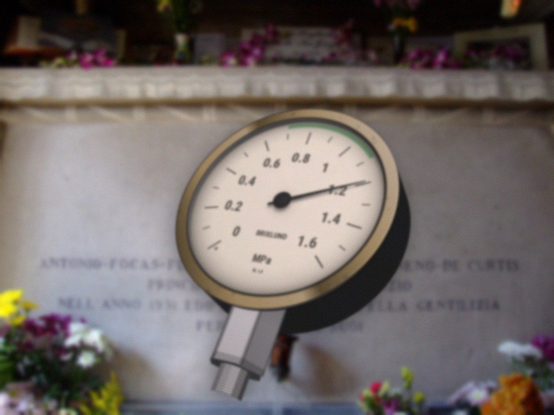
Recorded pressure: 1.2; MPa
